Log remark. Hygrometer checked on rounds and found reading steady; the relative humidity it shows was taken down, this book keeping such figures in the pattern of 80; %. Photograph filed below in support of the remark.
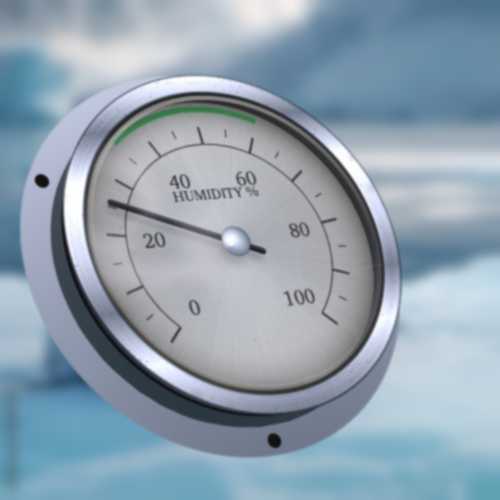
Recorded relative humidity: 25; %
